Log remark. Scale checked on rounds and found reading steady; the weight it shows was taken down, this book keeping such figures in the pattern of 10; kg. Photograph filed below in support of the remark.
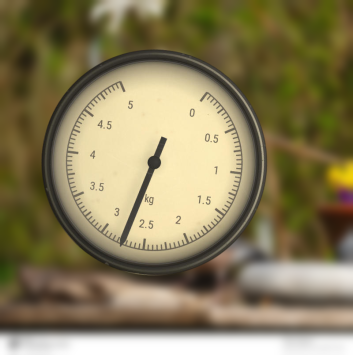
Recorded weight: 2.75; kg
